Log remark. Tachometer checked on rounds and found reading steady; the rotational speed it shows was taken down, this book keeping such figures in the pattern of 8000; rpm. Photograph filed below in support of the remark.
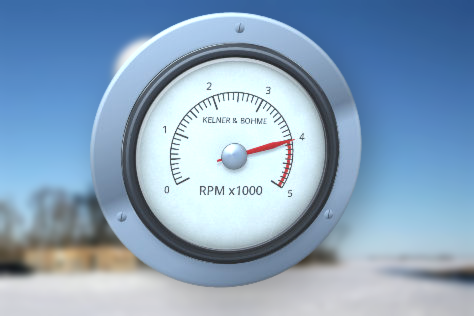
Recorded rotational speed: 4000; rpm
